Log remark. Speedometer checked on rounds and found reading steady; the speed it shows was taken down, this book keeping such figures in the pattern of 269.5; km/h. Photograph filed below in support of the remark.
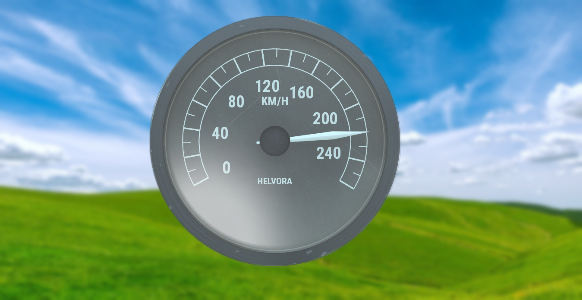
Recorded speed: 220; km/h
